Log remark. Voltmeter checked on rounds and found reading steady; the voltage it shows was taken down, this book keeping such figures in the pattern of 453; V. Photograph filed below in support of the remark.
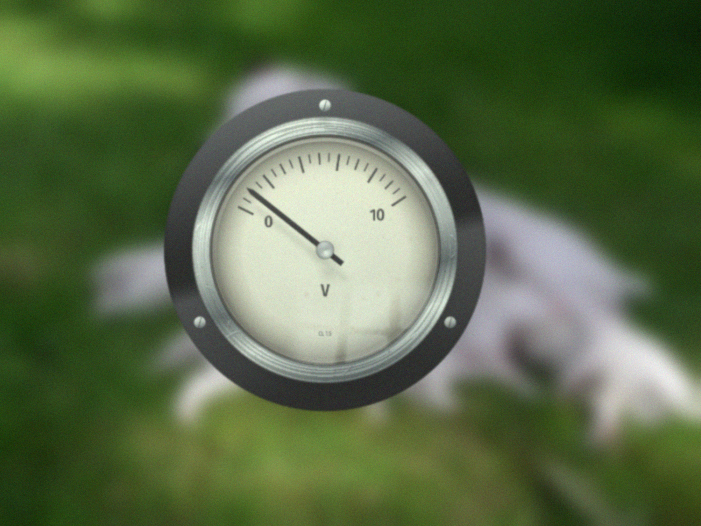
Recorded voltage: 1; V
